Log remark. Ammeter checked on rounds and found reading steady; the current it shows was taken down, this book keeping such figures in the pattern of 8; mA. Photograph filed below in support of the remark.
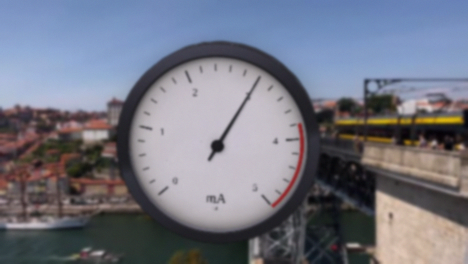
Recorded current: 3; mA
